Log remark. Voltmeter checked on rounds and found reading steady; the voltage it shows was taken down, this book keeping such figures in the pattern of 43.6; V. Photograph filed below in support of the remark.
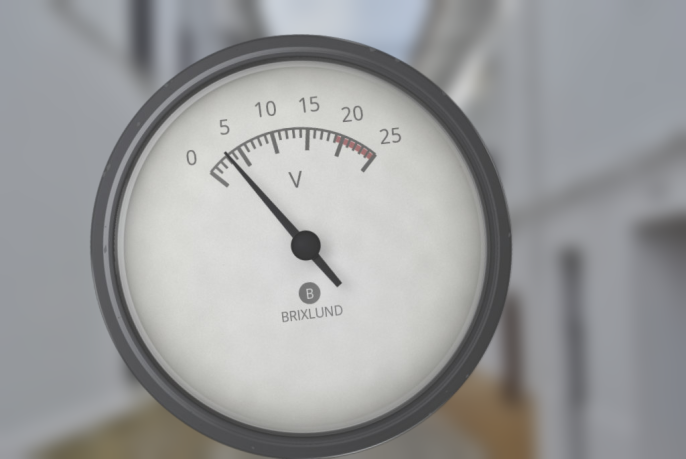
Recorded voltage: 3; V
